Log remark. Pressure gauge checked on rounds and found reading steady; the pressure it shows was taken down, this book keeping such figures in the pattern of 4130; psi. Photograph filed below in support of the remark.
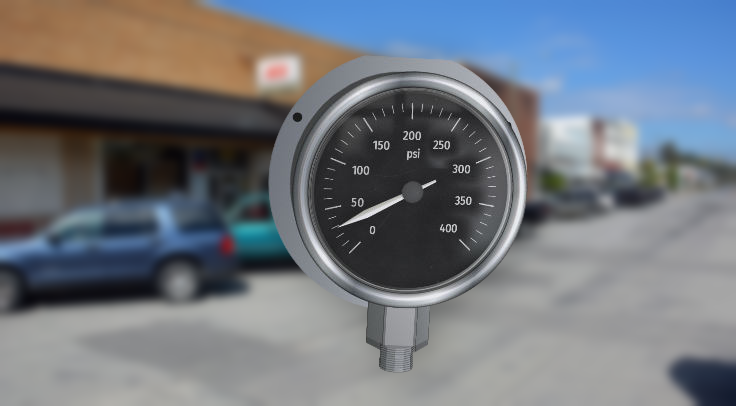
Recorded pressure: 30; psi
